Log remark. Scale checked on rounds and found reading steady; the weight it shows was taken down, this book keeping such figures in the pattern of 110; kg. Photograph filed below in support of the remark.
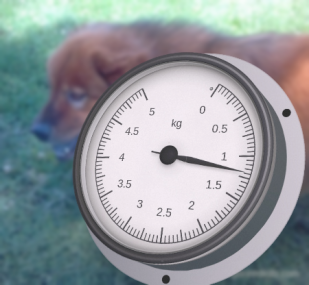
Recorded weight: 1.2; kg
